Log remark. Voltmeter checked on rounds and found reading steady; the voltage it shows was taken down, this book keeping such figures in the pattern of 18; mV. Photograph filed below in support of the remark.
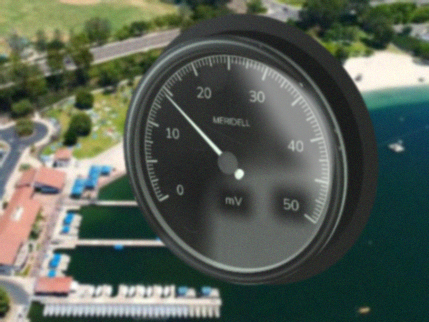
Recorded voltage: 15; mV
